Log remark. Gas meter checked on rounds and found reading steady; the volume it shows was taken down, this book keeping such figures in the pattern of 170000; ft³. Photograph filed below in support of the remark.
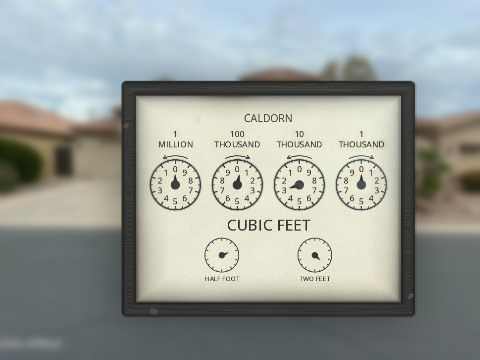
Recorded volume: 3000; ft³
